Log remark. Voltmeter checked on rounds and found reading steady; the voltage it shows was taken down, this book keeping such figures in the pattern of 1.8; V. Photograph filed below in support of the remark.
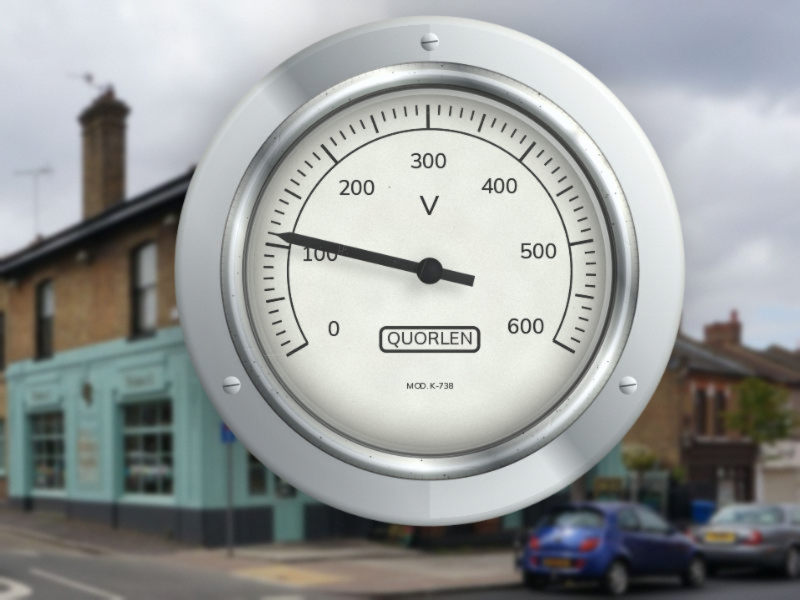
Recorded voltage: 110; V
